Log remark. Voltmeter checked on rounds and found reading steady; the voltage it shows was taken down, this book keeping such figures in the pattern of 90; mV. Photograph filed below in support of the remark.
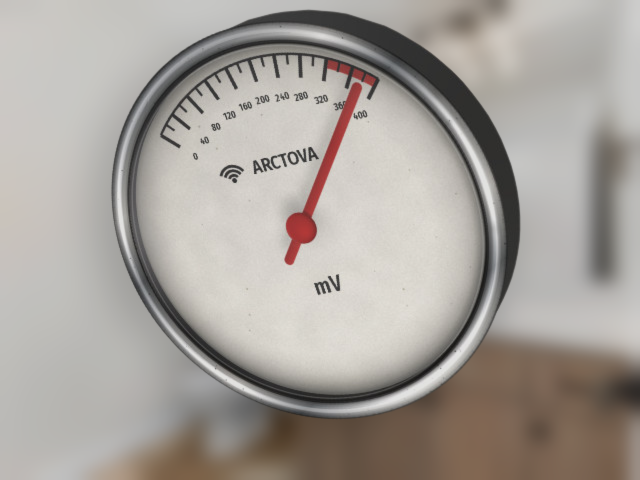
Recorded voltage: 380; mV
